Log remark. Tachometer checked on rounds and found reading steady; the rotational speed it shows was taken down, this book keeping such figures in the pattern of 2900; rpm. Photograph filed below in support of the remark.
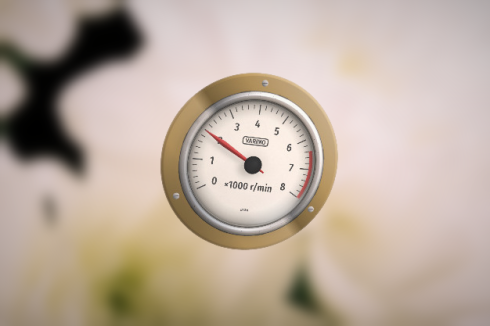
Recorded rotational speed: 2000; rpm
